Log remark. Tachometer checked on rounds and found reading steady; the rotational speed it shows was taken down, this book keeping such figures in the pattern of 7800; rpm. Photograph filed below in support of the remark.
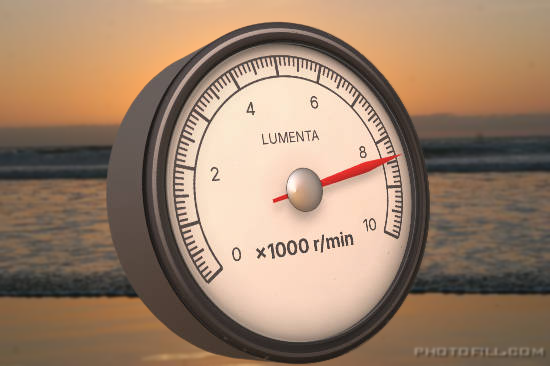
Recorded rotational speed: 8400; rpm
